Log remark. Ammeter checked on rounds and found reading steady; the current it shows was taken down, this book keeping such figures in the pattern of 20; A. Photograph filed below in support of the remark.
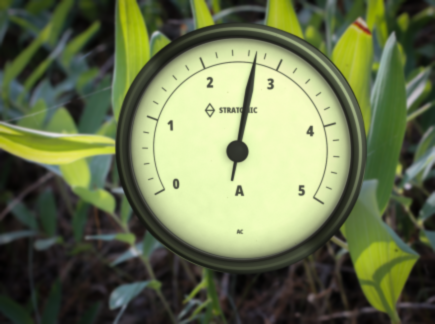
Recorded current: 2.7; A
